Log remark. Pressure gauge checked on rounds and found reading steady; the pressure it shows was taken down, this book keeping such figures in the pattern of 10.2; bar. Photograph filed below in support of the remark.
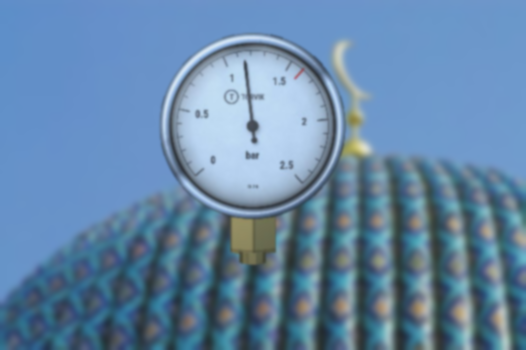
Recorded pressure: 1.15; bar
